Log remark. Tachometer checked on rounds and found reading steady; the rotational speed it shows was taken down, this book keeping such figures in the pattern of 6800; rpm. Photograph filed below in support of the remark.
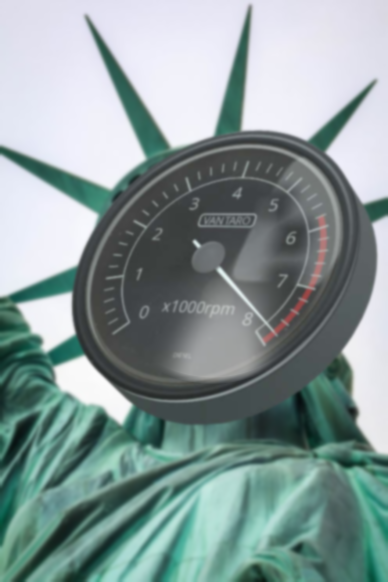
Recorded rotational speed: 7800; rpm
